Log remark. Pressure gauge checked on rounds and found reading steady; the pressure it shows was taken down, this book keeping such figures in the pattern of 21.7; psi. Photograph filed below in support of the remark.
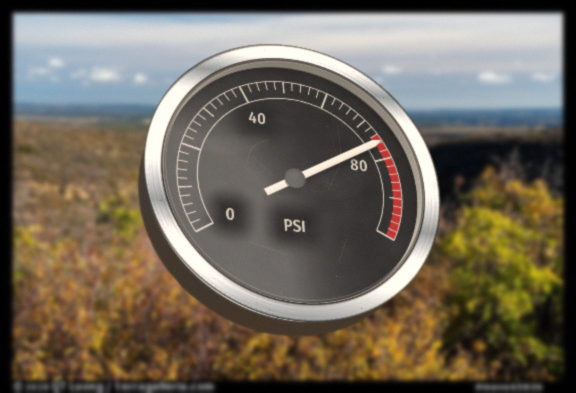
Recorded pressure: 76; psi
